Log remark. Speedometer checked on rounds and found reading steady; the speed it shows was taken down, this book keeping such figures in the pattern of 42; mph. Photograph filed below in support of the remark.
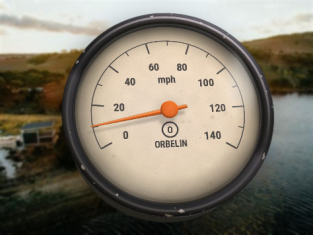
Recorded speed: 10; mph
